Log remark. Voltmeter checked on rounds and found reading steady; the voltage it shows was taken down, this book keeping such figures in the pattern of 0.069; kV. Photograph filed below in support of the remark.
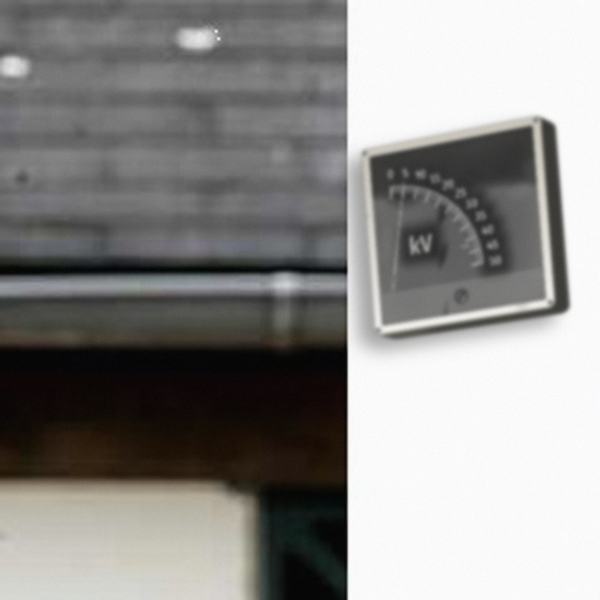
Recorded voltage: 5; kV
